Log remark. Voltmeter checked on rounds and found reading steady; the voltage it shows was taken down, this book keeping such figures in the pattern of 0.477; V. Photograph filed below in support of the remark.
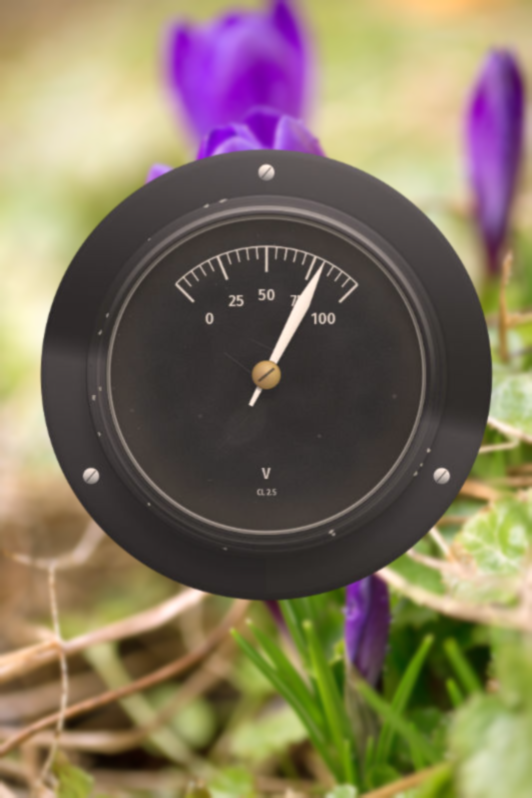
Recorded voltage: 80; V
